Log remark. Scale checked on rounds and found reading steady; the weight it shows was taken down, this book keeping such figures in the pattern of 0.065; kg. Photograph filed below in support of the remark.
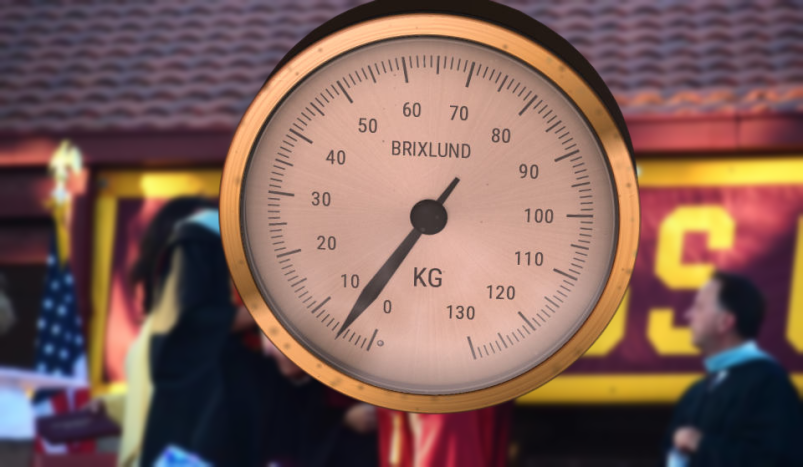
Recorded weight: 5; kg
